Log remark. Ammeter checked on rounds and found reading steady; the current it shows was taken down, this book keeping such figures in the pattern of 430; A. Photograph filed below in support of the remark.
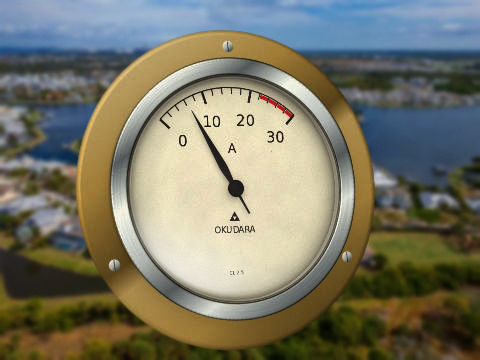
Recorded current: 6; A
